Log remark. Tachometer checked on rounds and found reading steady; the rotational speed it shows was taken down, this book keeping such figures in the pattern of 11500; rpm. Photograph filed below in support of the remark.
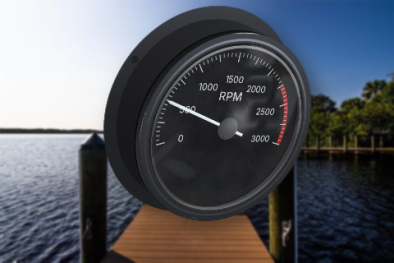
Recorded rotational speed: 500; rpm
